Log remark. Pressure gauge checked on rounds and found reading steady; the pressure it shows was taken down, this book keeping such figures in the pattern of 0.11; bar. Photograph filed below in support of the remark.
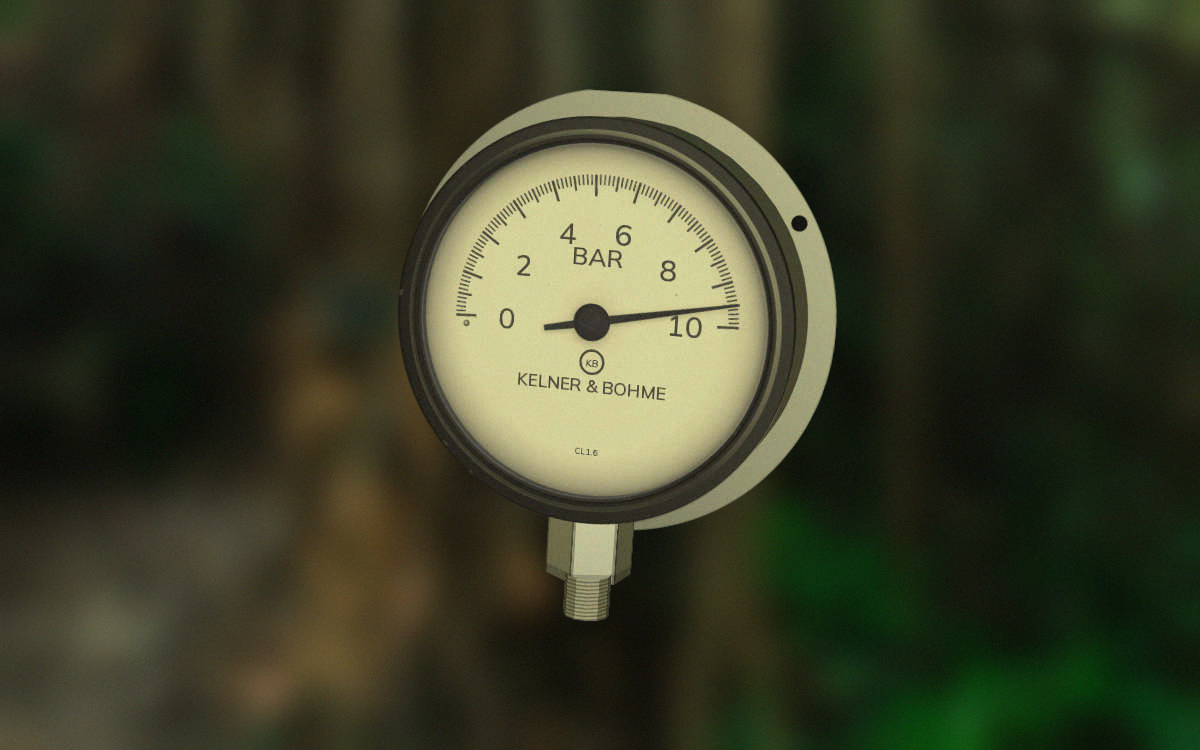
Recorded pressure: 9.5; bar
